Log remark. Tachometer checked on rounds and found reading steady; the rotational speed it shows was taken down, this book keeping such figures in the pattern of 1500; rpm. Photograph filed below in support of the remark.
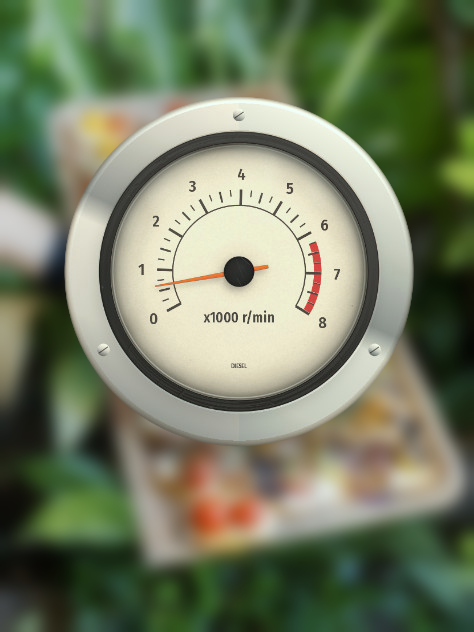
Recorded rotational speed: 625; rpm
